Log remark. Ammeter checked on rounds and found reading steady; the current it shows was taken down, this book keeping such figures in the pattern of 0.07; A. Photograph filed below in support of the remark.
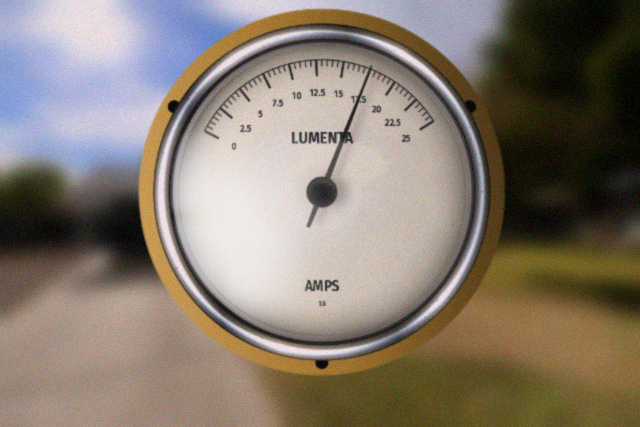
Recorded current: 17.5; A
